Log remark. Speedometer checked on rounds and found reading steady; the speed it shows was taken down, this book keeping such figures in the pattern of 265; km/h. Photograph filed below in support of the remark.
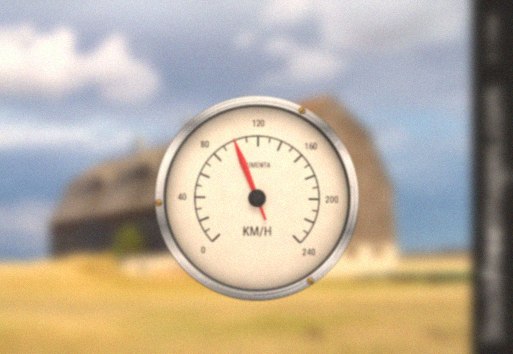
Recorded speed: 100; km/h
